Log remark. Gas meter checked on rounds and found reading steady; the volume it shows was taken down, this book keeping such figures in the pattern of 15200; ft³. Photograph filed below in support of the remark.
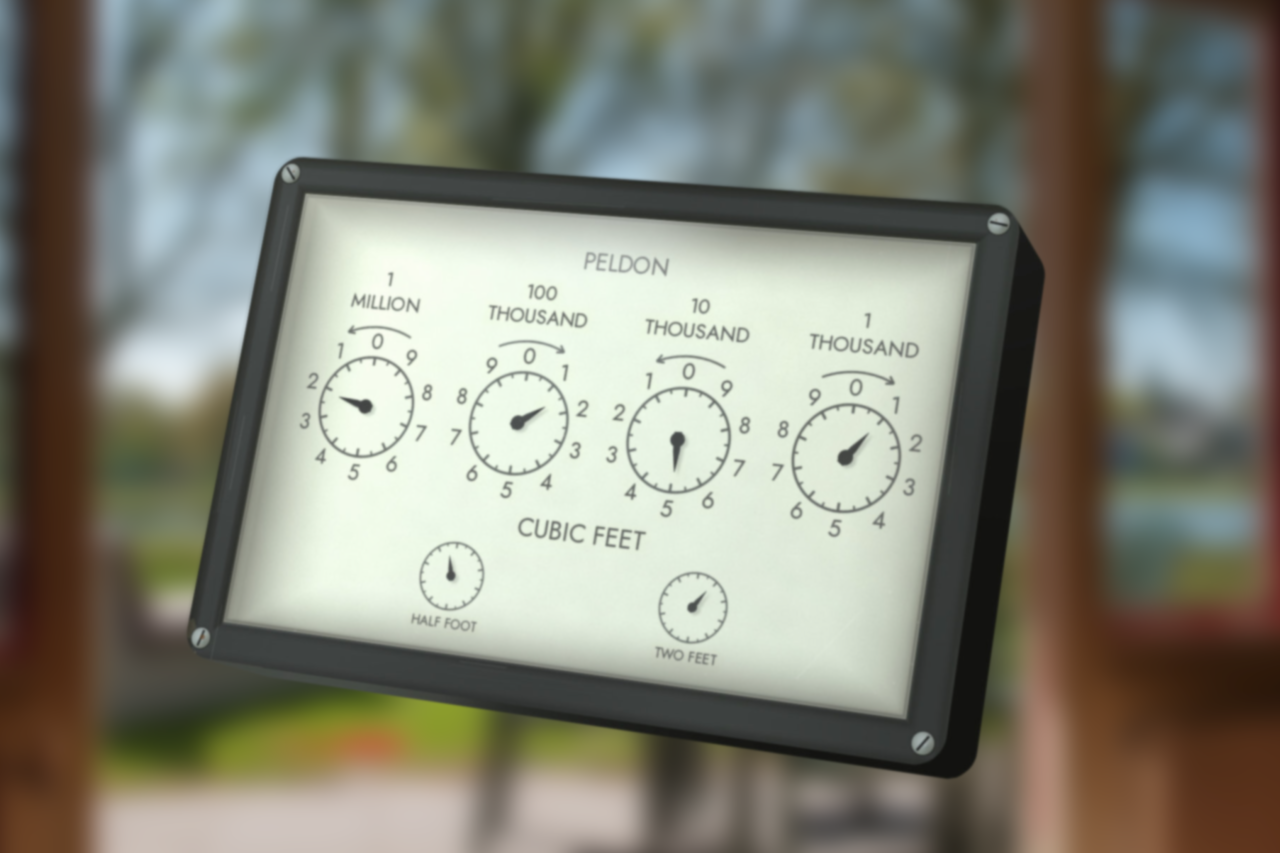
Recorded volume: 215100; ft³
